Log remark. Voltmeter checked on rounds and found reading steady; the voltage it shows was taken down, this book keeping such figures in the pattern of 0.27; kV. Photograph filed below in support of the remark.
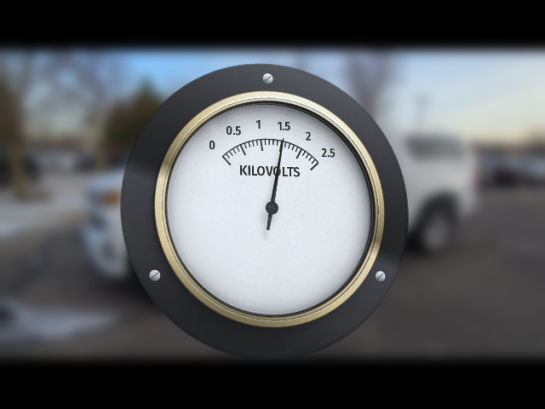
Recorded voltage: 1.5; kV
